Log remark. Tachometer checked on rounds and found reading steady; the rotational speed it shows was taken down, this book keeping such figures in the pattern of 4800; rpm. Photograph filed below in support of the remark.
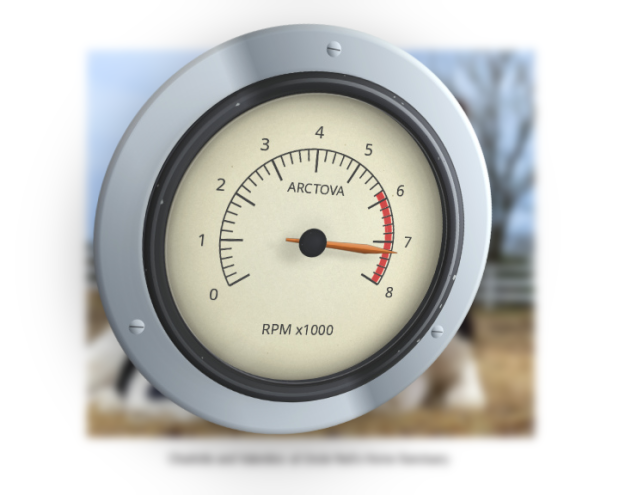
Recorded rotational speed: 7200; rpm
